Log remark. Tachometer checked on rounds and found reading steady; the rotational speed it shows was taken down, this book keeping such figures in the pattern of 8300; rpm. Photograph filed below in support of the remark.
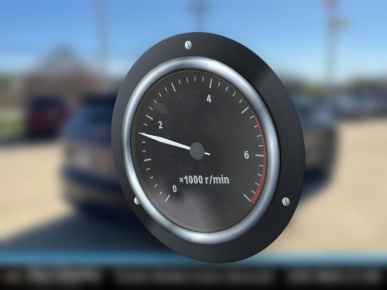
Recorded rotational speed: 1600; rpm
